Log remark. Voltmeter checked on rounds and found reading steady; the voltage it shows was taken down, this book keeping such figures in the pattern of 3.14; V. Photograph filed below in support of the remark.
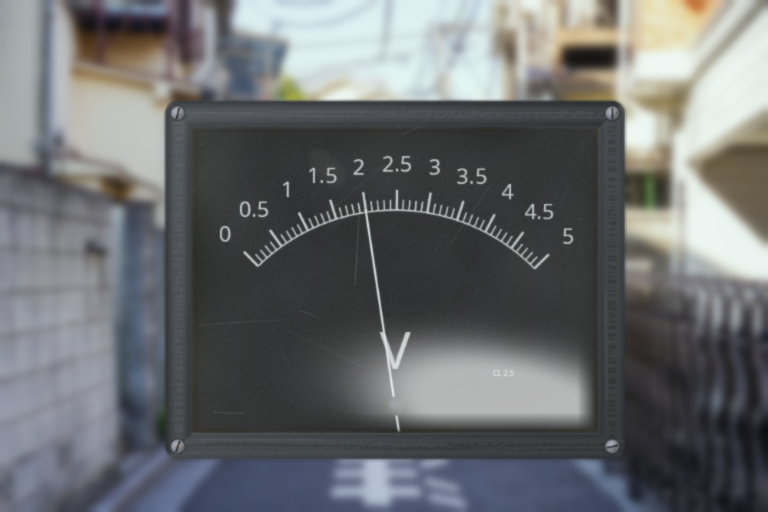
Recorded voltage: 2; V
